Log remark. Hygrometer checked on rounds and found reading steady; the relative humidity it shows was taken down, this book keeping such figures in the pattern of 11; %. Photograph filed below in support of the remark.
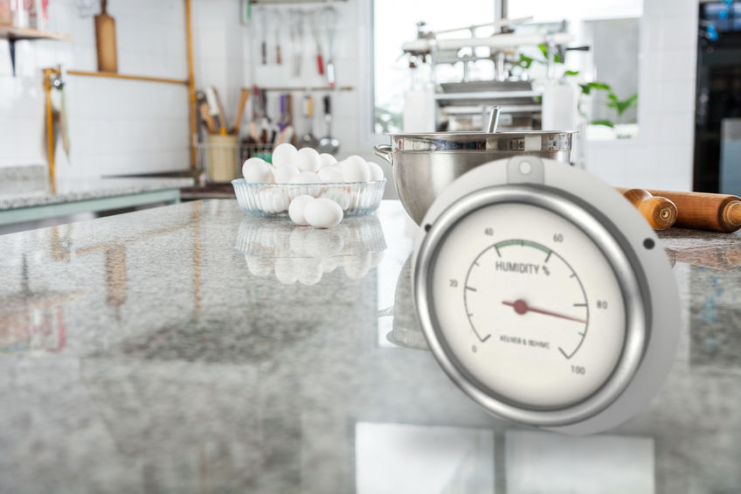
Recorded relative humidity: 85; %
